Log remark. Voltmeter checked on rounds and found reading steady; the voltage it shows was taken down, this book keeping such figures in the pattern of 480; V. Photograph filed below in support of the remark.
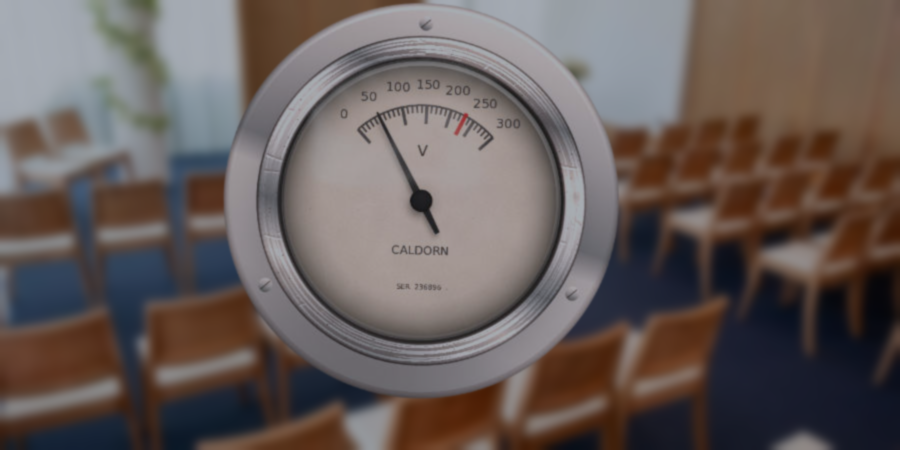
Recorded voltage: 50; V
